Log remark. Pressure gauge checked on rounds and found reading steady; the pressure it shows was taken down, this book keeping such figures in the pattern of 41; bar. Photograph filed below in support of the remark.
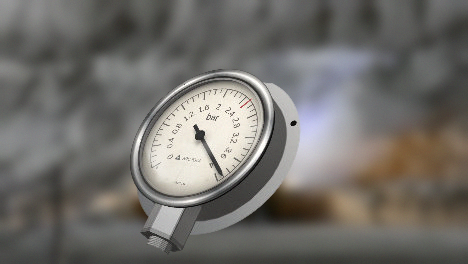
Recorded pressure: 3.9; bar
